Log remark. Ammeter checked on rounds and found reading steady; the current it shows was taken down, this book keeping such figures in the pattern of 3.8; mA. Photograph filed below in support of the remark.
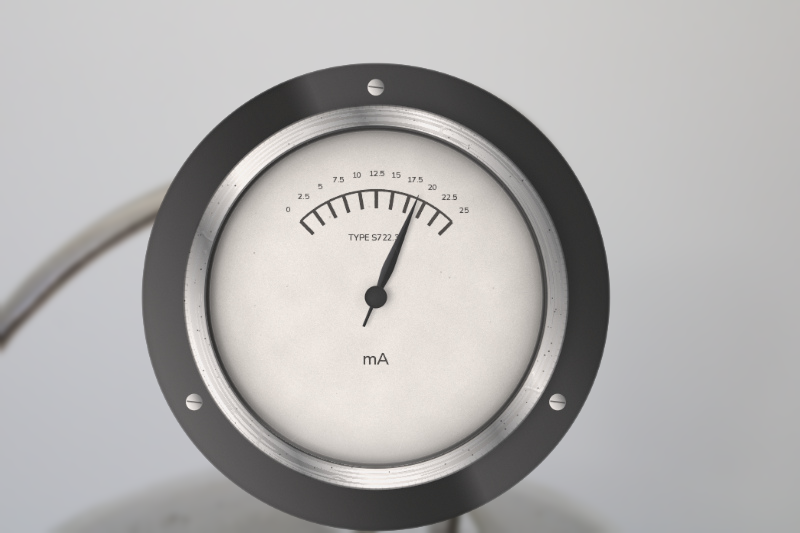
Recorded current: 18.75; mA
